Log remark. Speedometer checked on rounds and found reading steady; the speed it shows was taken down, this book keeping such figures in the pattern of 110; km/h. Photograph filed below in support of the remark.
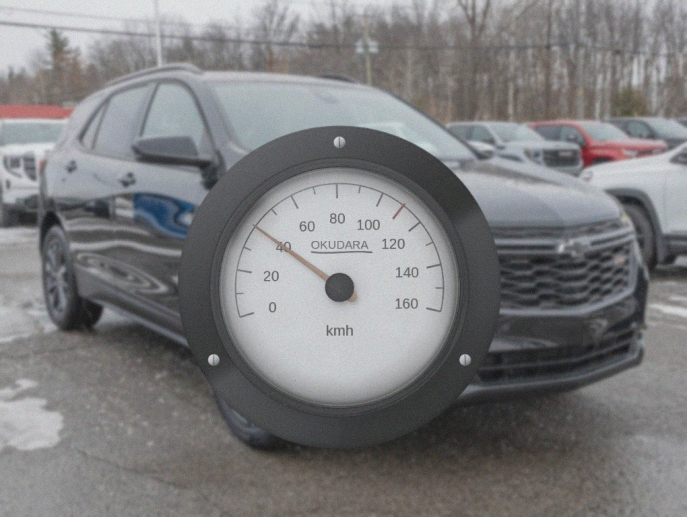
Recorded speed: 40; km/h
